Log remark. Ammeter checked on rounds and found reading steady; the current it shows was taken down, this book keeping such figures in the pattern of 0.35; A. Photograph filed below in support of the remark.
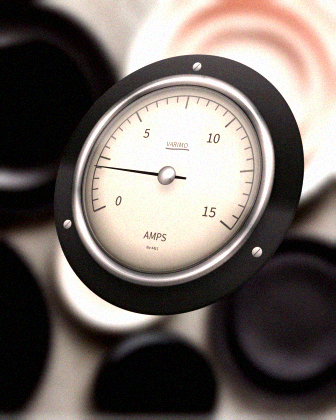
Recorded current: 2; A
